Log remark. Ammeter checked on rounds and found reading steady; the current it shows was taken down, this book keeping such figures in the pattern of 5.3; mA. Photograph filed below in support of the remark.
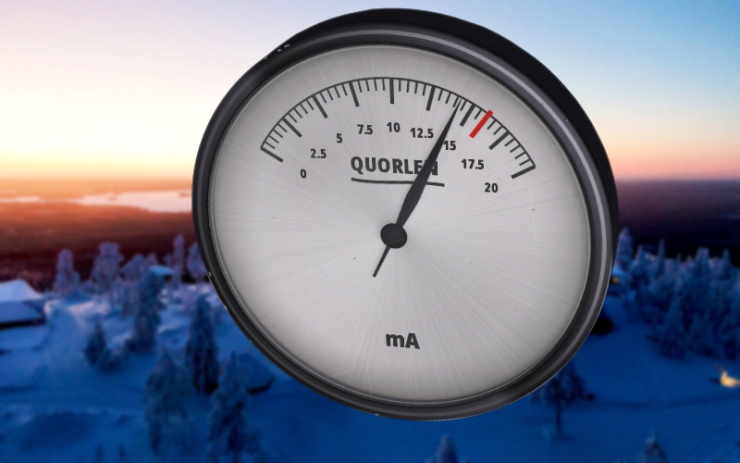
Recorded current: 14.25; mA
